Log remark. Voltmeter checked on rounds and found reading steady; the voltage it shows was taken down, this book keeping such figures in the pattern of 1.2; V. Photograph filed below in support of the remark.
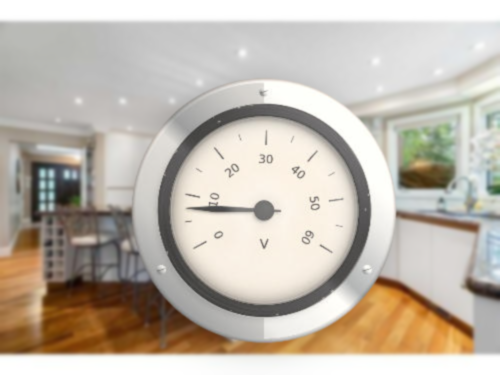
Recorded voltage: 7.5; V
